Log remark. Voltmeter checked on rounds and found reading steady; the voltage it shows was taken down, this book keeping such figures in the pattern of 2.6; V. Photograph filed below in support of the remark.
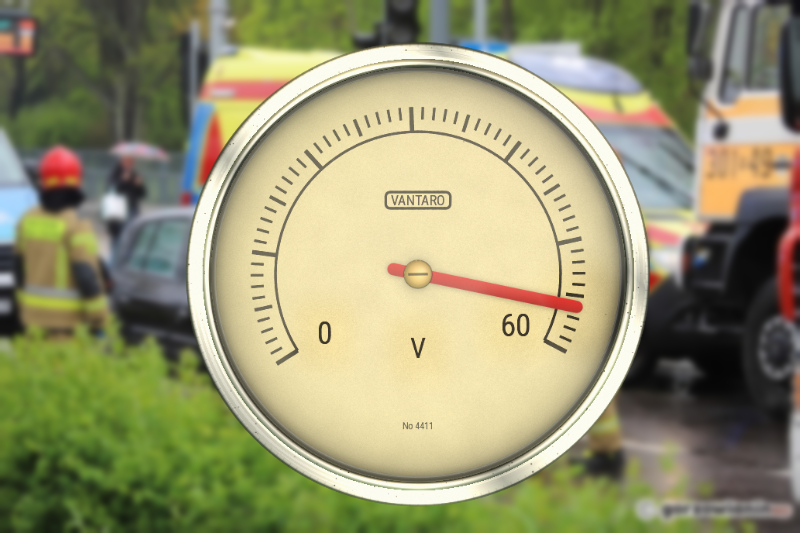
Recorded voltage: 56; V
